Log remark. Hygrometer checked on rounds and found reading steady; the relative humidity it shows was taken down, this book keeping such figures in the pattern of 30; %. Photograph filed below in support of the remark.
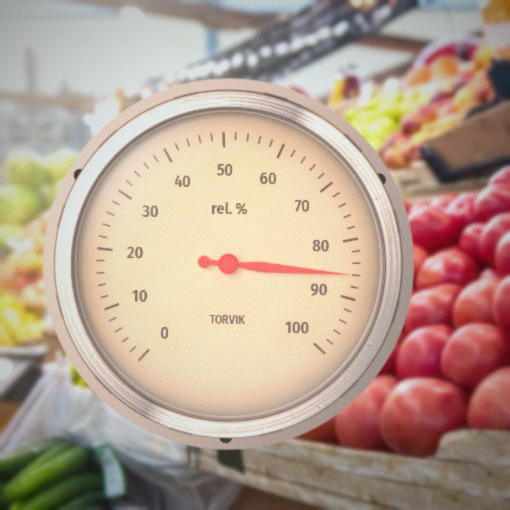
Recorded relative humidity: 86; %
